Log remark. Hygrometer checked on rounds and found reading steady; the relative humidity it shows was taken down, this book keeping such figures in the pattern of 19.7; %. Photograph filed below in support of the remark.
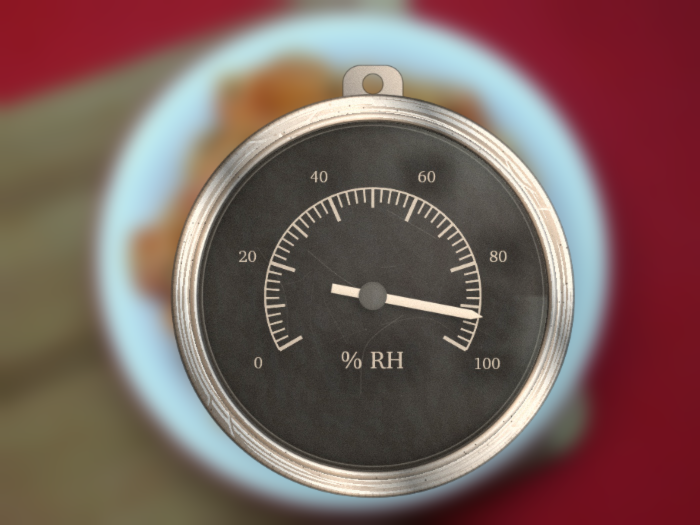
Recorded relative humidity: 92; %
